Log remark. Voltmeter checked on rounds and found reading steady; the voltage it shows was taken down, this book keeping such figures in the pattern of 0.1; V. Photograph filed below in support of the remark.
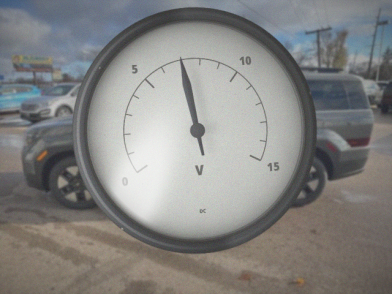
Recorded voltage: 7; V
